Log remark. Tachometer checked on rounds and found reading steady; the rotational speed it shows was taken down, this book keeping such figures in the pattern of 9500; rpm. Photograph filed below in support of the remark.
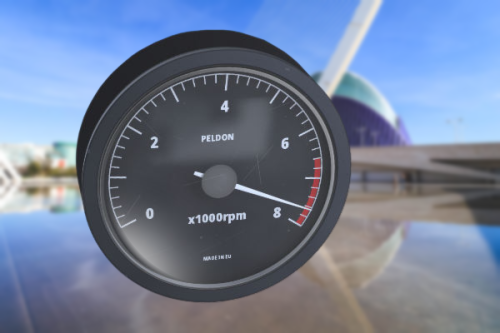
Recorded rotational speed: 7600; rpm
